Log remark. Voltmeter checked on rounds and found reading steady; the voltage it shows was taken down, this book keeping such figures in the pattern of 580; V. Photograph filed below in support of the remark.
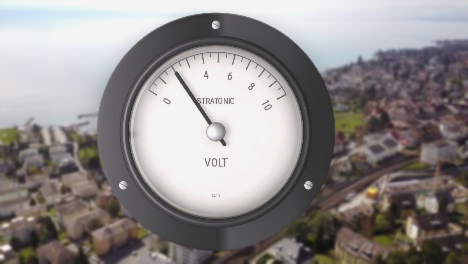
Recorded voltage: 2; V
